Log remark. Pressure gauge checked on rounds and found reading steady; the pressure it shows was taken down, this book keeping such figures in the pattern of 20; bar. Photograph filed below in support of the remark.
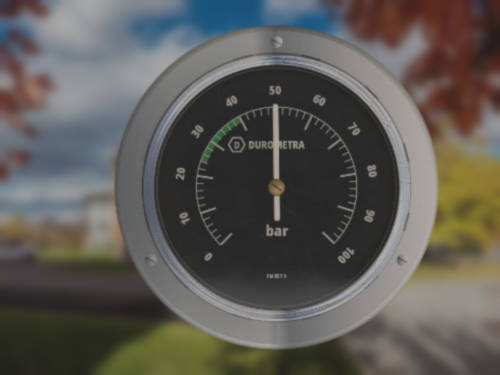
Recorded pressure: 50; bar
